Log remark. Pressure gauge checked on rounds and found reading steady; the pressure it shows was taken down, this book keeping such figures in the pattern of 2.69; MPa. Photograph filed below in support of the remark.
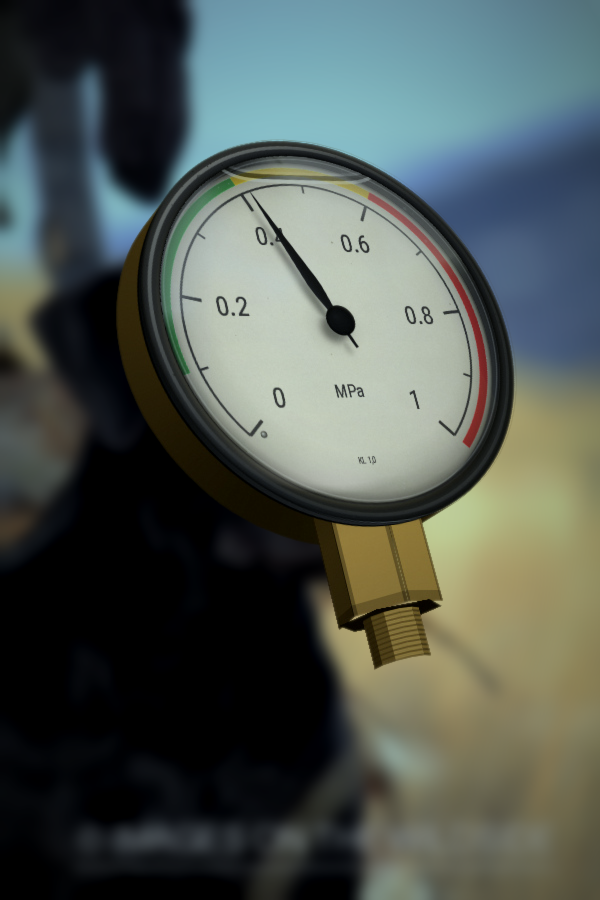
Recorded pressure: 0.4; MPa
